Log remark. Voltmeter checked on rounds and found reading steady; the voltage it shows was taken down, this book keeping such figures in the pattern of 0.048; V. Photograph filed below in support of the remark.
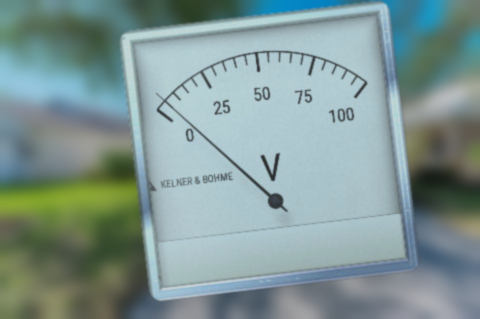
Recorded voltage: 5; V
